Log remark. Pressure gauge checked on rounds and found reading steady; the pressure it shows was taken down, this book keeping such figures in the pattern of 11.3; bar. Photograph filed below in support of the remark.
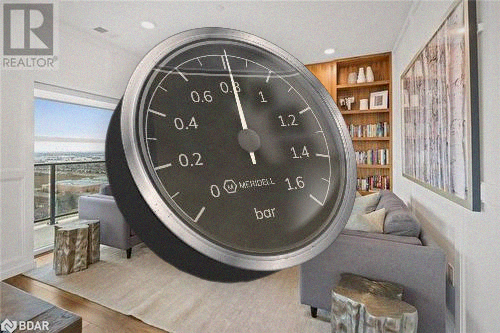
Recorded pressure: 0.8; bar
